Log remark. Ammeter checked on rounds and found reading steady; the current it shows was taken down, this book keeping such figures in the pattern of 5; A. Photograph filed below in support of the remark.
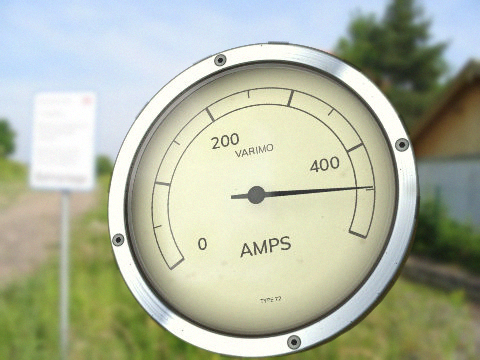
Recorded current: 450; A
